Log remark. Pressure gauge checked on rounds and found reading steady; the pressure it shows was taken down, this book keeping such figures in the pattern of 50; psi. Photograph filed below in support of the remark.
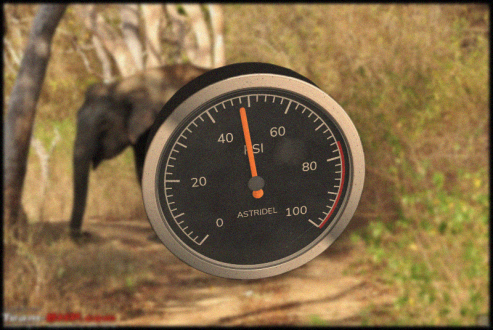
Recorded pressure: 48; psi
